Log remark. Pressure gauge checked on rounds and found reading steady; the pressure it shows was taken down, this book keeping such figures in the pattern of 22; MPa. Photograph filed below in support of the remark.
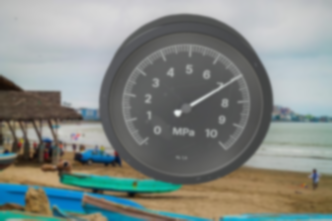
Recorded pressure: 7; MPa
